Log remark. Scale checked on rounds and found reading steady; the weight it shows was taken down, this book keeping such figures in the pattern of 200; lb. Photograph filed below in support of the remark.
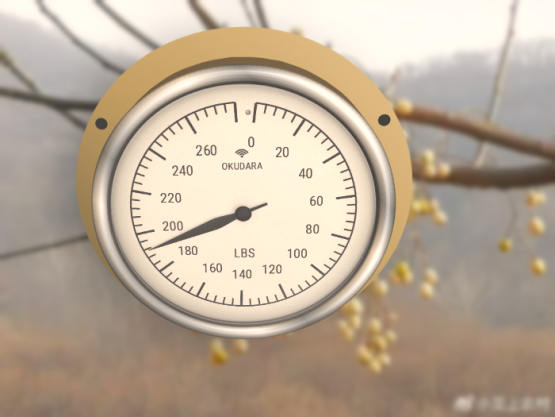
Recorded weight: 192; lb
